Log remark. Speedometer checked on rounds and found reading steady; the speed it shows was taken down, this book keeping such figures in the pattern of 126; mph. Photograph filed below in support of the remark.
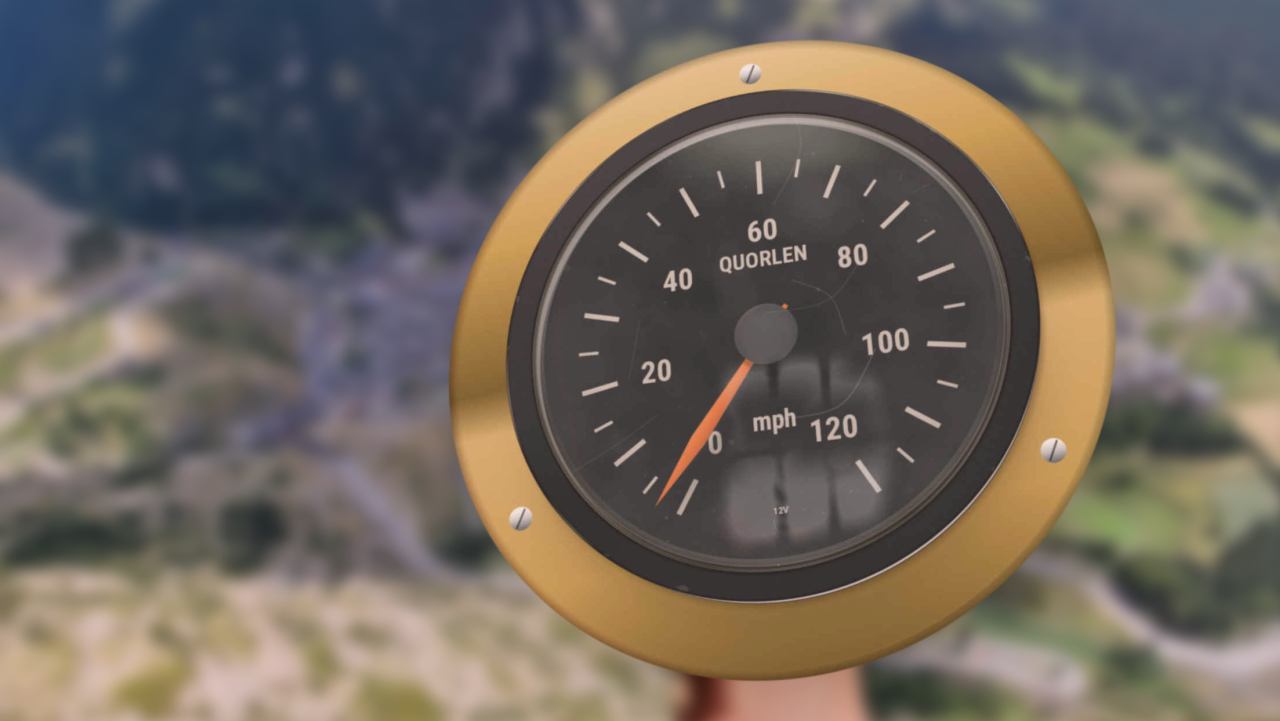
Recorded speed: 2.5; mph
